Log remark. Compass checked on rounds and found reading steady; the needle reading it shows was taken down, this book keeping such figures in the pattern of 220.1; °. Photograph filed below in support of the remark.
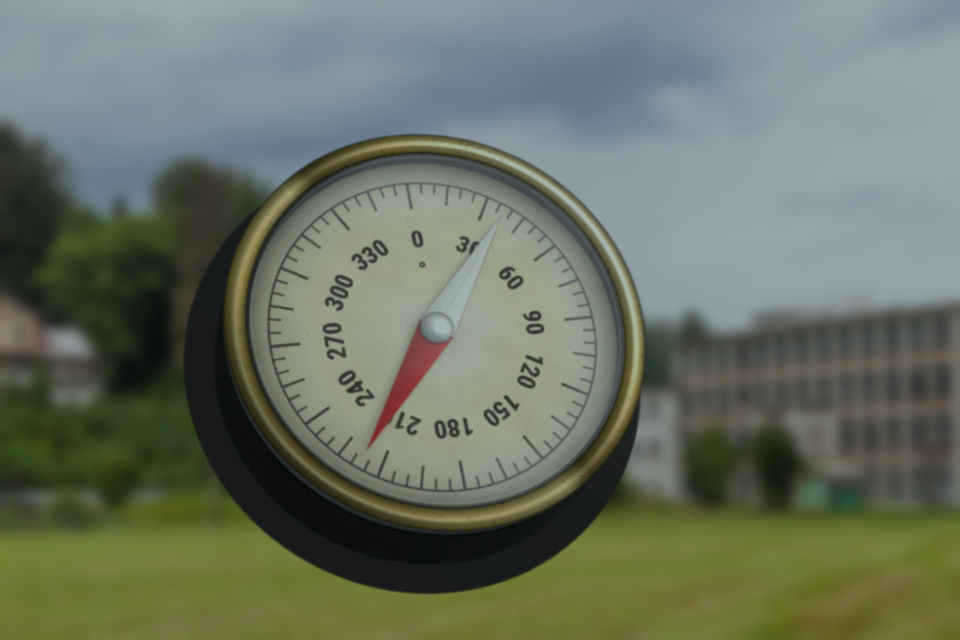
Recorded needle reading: 217.5; °
